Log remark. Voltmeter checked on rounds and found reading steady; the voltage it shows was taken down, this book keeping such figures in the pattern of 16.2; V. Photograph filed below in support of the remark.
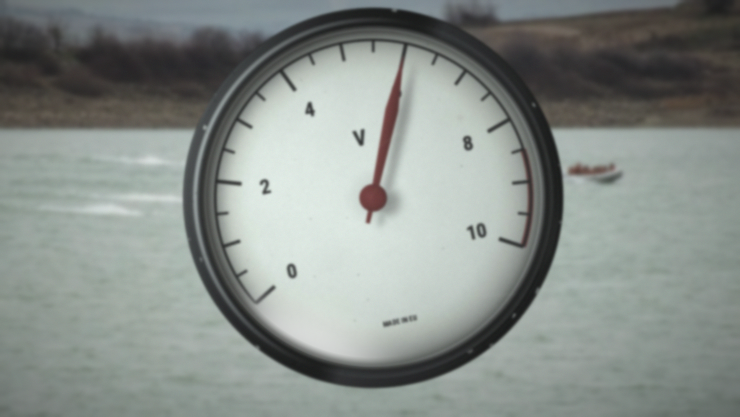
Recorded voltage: 6; V
